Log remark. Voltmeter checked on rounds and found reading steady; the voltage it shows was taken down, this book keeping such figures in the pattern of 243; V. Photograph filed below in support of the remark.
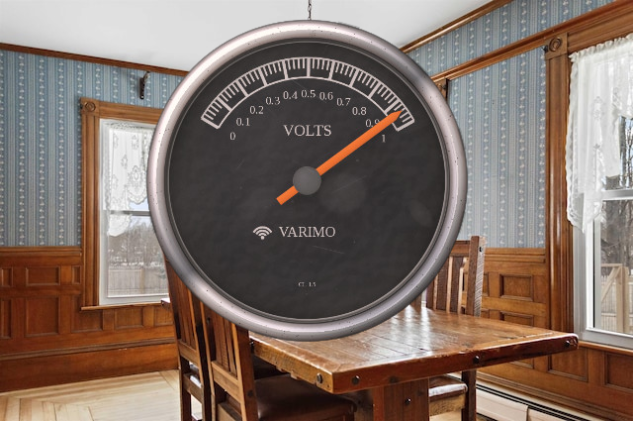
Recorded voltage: 0.94; V
